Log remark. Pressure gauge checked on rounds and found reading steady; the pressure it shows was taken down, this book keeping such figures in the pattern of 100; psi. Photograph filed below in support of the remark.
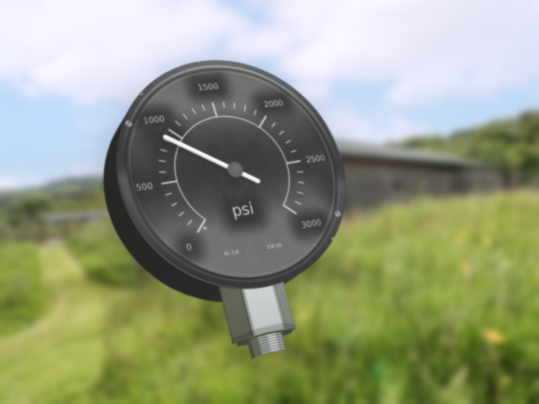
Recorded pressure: 900; psi
